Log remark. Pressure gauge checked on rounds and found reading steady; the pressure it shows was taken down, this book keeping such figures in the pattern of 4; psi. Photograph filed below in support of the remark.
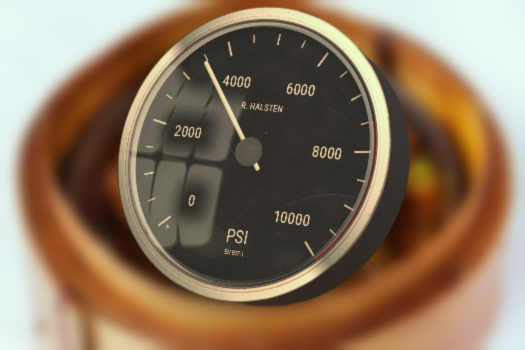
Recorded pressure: 3500; psi
